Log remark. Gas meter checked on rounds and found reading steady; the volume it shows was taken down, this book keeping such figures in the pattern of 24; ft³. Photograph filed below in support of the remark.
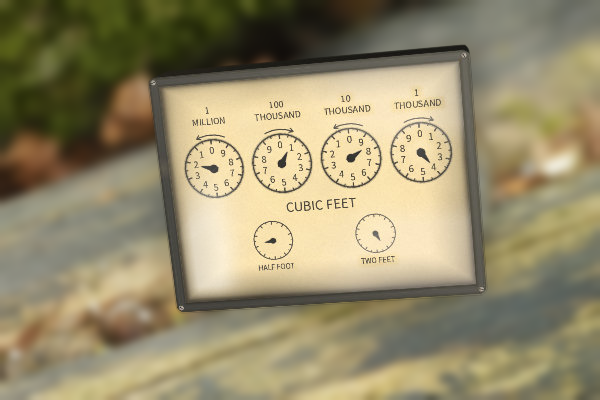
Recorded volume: 208400; ft³
